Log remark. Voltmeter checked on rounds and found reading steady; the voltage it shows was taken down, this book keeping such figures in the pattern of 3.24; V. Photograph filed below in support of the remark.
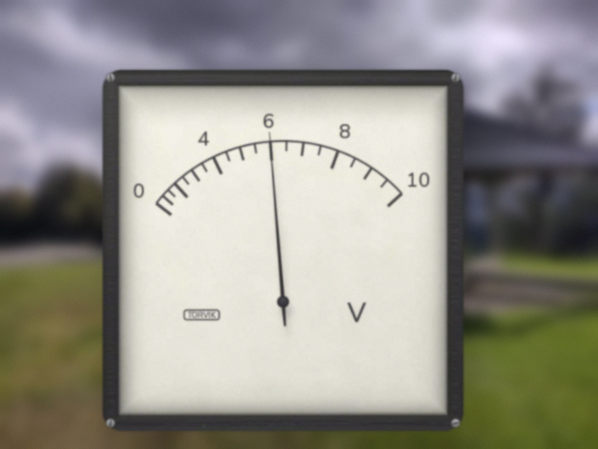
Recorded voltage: 6; V
